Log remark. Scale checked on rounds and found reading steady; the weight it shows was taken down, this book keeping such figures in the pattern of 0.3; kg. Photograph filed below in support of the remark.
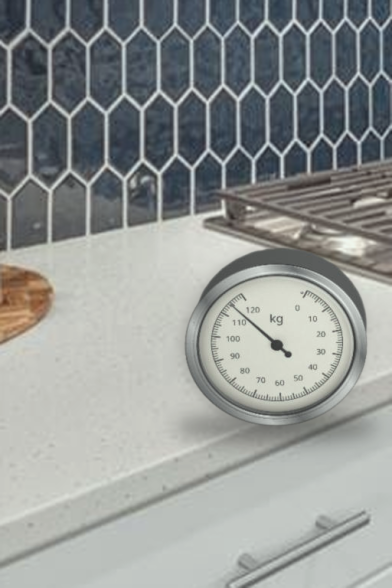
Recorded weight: 115; kg
